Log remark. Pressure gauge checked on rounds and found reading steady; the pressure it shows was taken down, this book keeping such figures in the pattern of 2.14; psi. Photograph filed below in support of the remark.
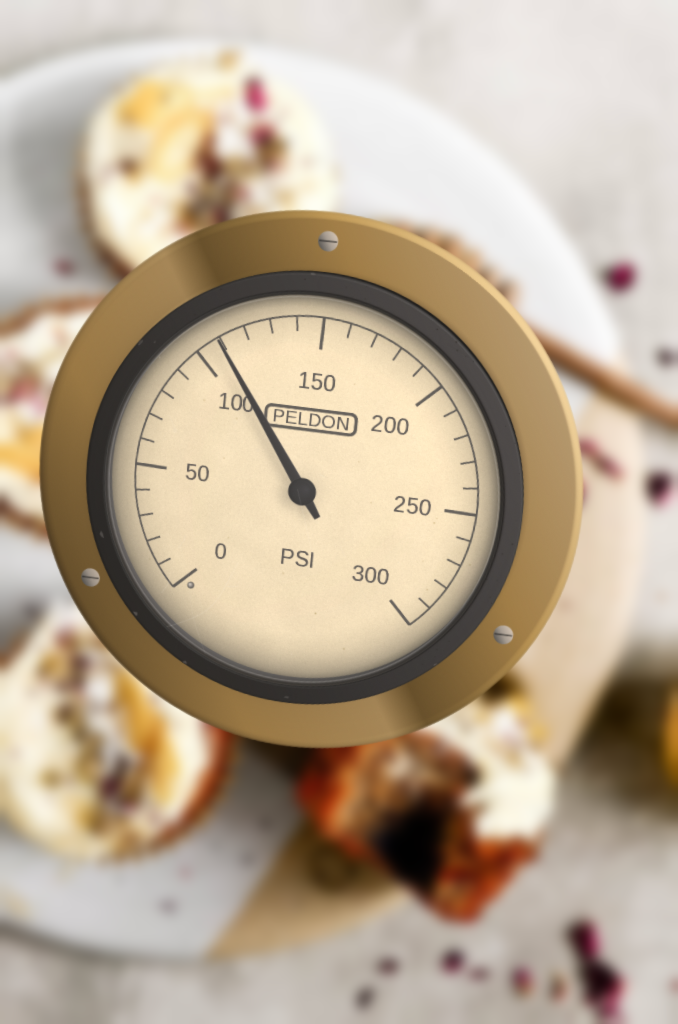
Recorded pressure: 110; psi
